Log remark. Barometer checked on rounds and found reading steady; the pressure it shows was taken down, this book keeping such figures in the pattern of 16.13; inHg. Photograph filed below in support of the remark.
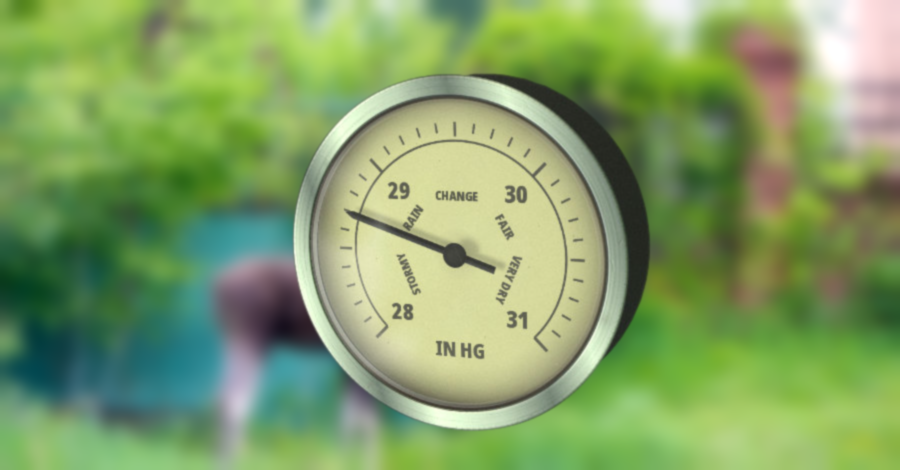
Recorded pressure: 28.7; inHg
